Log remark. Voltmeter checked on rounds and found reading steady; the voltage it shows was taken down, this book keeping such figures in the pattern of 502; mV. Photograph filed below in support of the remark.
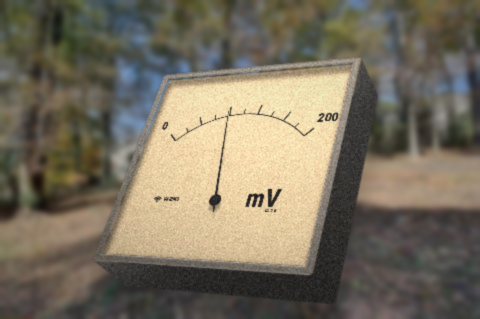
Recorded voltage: 80; mV
